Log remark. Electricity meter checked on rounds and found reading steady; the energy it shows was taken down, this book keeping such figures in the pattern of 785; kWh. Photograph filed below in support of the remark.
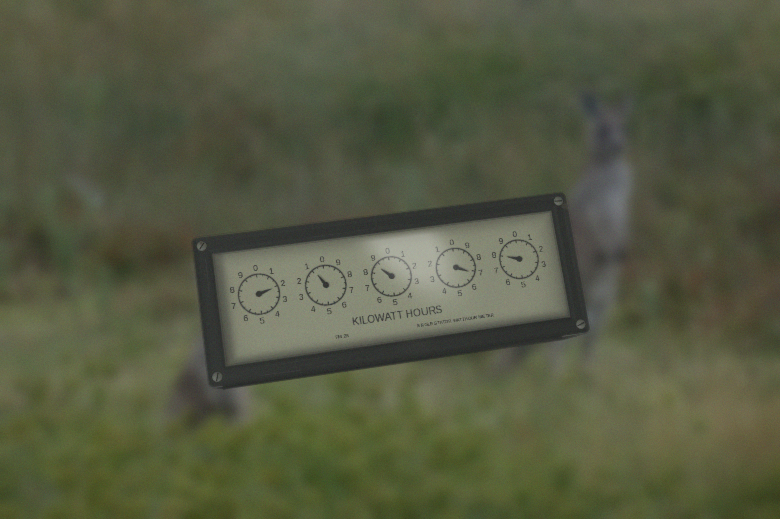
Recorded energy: 20868; kWh
